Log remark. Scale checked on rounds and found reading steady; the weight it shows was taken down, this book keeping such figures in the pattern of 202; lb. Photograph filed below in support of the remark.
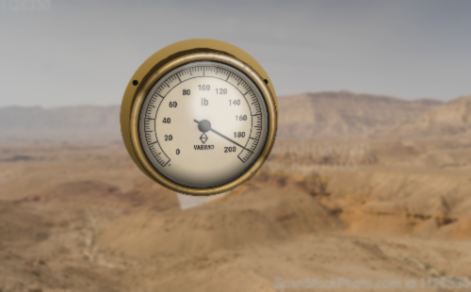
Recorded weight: 190; lb
